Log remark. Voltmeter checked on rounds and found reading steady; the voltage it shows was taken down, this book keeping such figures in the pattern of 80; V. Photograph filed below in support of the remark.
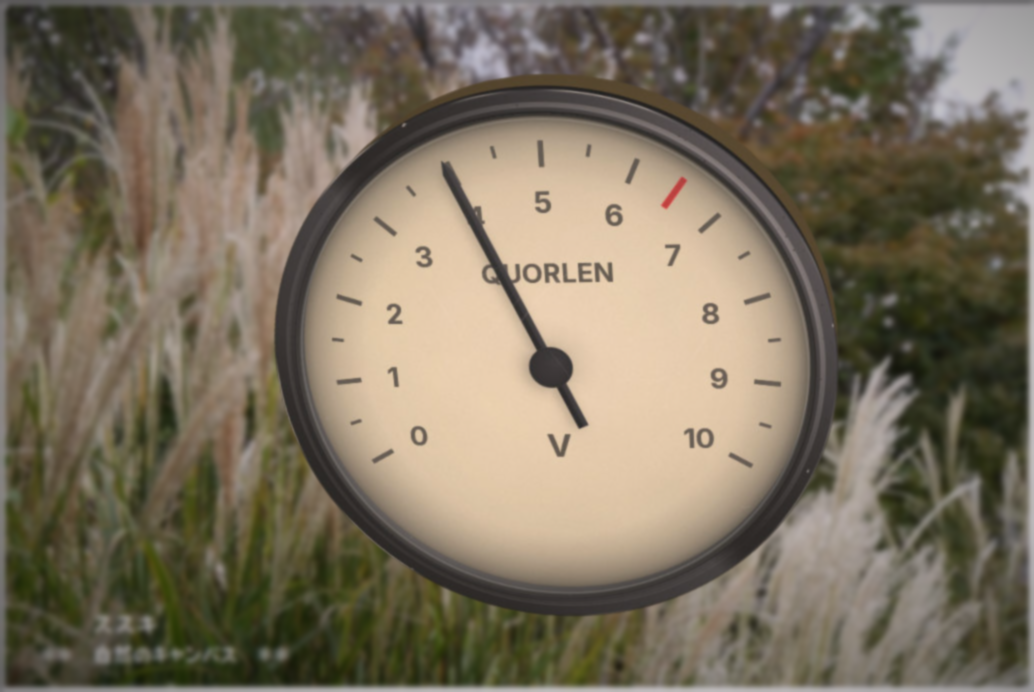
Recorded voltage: 4; V
